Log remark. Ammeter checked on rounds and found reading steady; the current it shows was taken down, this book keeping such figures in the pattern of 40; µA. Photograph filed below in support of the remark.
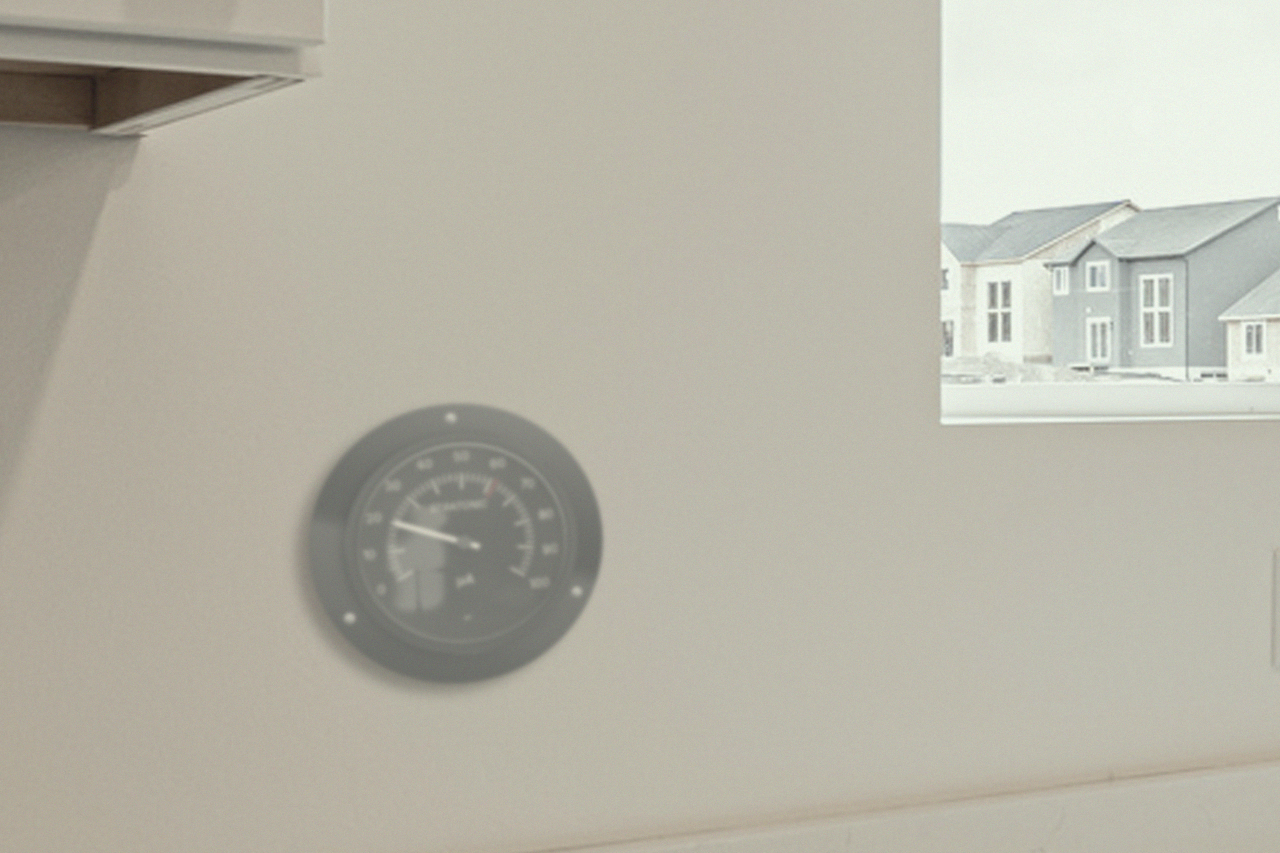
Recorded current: 20; µA
